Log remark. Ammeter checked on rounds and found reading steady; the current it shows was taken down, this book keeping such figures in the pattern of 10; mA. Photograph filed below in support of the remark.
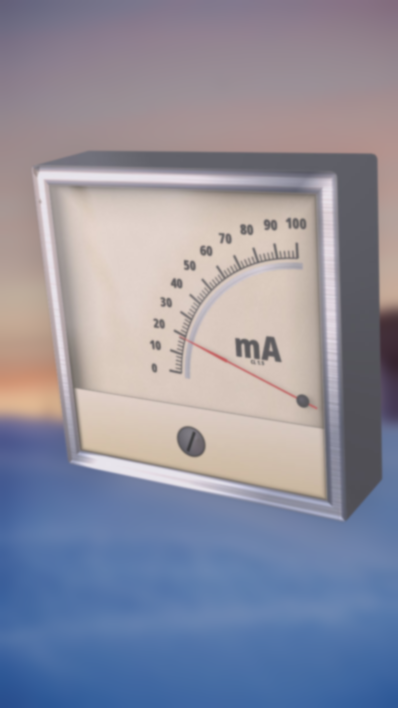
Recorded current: 20; mA
